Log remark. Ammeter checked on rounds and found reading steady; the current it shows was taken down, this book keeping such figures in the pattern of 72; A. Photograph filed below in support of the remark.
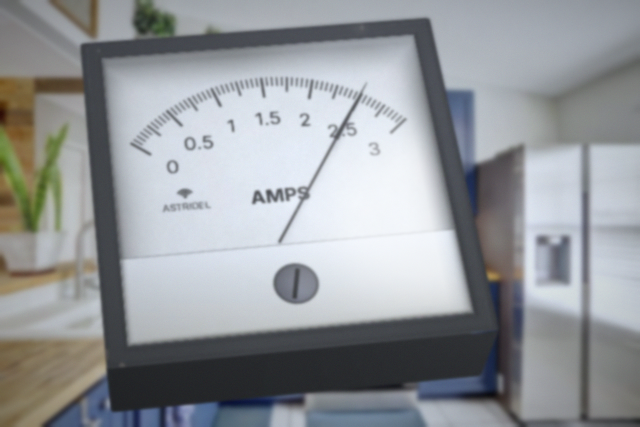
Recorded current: 2.5; A
